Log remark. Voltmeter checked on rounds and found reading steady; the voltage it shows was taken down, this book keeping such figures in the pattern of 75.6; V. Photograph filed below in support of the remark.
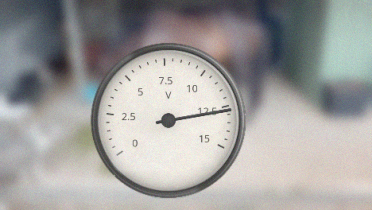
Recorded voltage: 12.75; V
